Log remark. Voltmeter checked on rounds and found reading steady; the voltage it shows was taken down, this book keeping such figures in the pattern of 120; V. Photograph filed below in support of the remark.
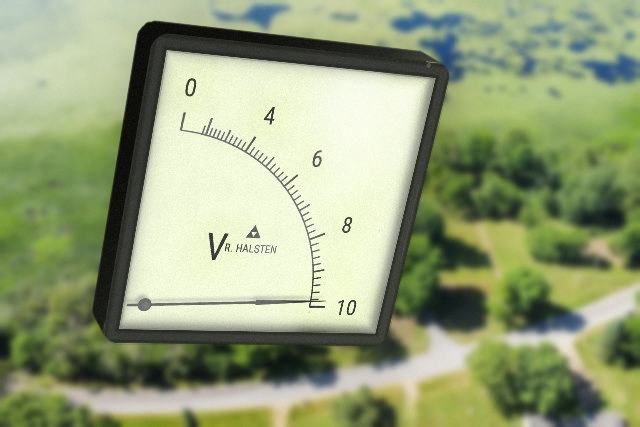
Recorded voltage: 9.8; V
